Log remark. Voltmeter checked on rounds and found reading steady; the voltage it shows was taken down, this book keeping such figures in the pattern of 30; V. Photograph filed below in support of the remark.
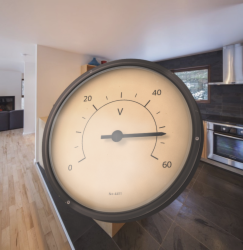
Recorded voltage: 52.5; V
